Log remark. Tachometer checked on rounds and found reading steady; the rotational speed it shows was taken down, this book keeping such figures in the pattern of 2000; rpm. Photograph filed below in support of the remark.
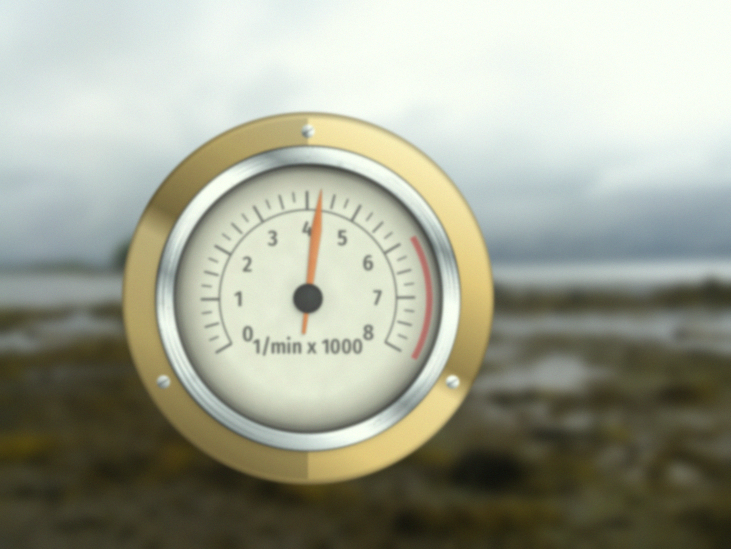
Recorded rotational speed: 4250; rpm
